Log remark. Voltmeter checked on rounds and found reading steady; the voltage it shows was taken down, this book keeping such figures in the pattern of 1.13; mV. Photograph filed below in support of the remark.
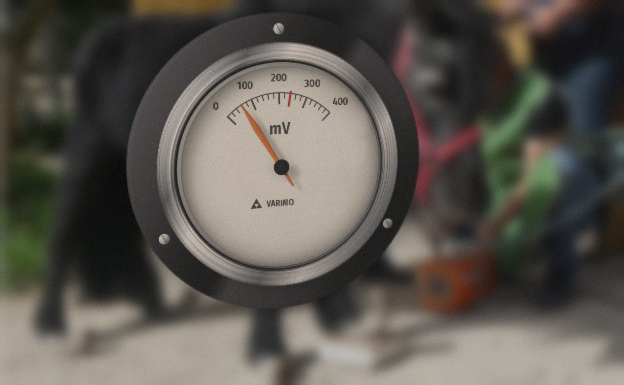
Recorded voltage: 60; mV
